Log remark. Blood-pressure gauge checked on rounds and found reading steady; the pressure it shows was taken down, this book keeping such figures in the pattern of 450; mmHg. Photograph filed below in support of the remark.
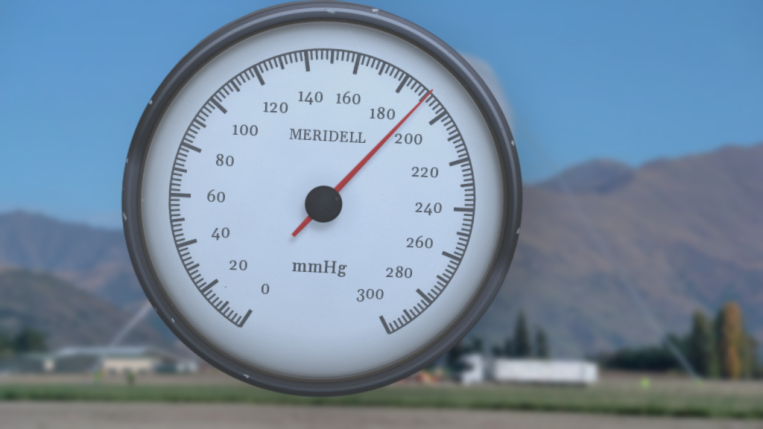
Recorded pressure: 190; mmHg
